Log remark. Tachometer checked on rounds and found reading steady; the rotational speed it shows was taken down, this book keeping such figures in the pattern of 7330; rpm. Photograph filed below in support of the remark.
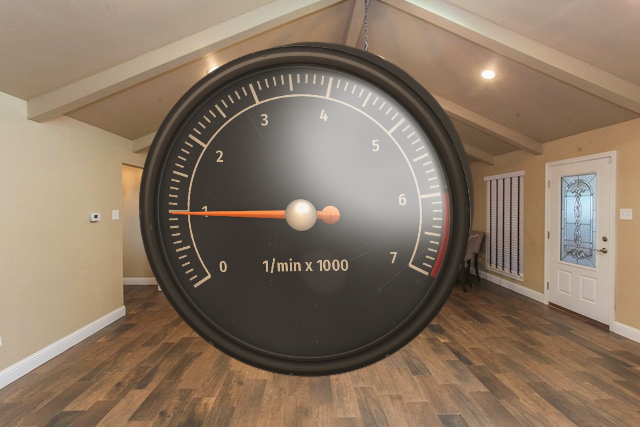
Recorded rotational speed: 1000; rpm
